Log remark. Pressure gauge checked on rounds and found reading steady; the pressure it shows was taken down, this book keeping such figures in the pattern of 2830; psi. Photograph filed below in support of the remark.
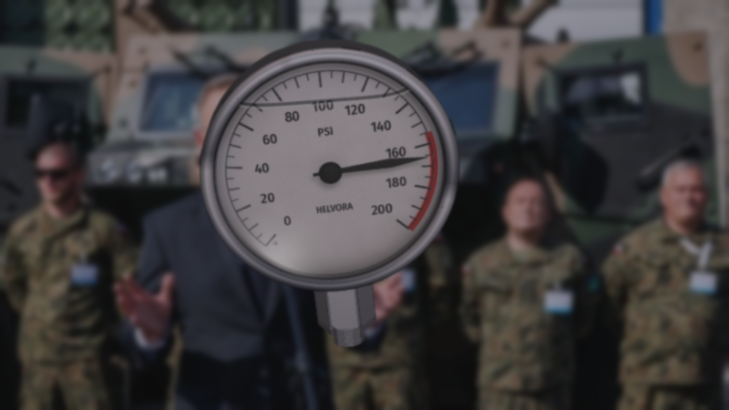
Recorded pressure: 165; psi
